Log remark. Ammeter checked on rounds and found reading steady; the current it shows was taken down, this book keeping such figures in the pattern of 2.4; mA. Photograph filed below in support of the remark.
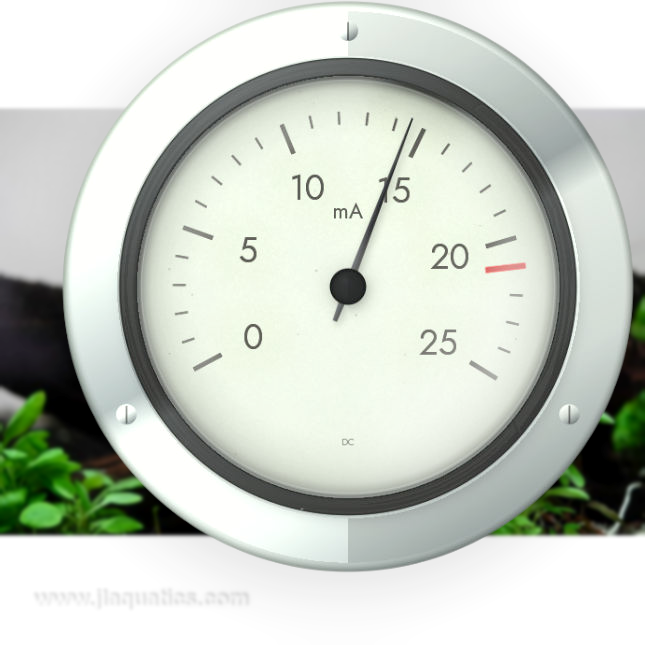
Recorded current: 14.5; mA
